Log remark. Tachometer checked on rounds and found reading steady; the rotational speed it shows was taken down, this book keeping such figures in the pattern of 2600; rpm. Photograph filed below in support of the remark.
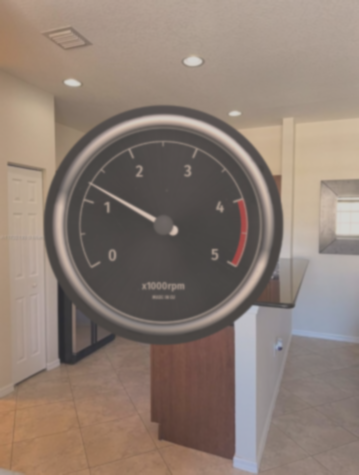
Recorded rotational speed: 1250; rpm
